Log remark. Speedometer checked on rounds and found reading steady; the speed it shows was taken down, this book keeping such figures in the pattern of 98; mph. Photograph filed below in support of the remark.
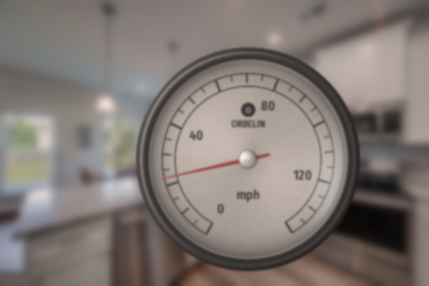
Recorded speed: 22.5; mph
